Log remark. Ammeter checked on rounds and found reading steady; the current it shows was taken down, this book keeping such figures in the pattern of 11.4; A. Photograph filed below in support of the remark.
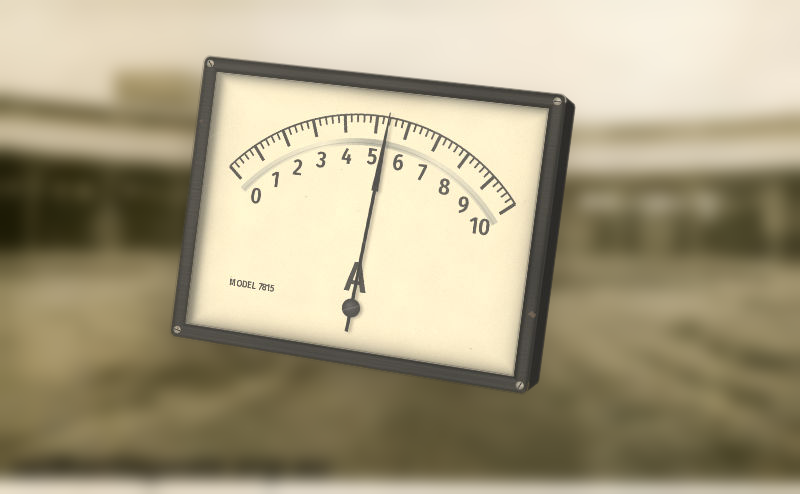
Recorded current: 5.4; A
